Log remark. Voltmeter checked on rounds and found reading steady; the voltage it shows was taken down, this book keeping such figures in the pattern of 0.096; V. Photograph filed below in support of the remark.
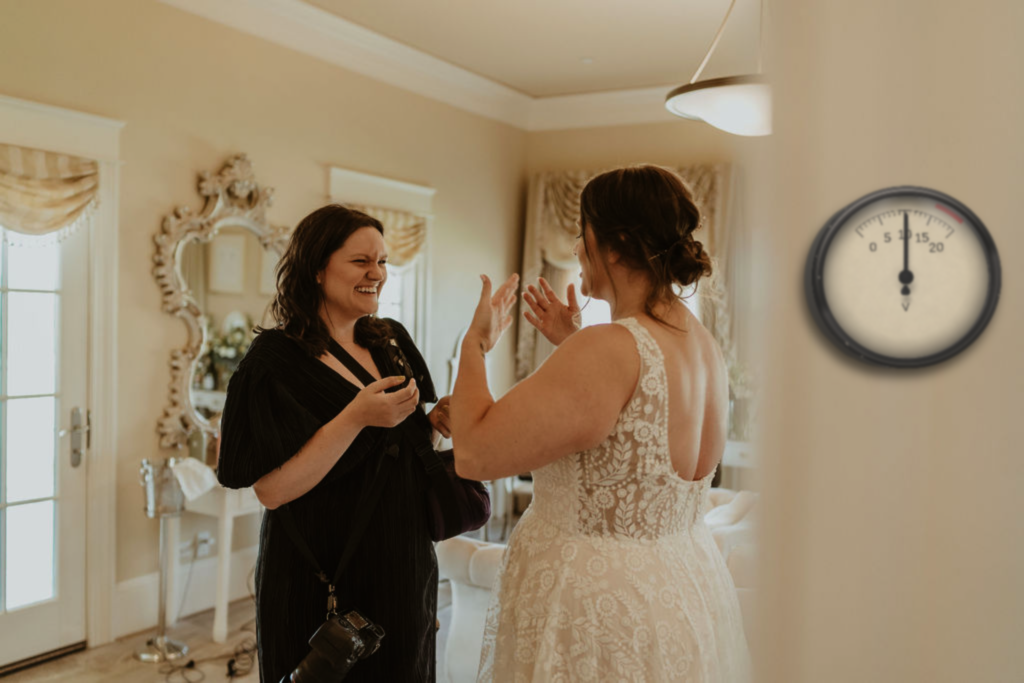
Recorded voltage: 10; V
